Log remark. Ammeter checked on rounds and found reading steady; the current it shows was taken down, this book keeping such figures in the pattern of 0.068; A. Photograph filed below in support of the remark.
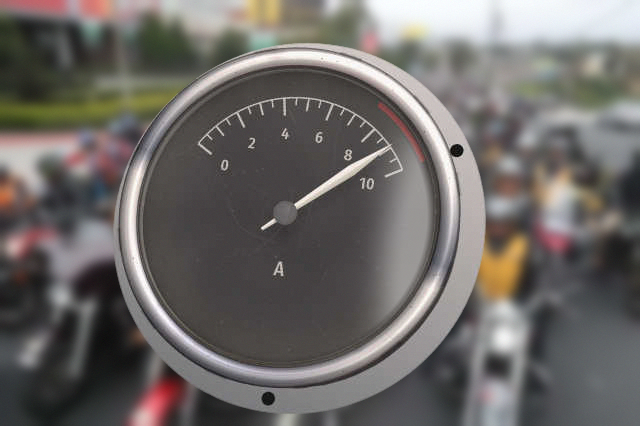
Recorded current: 9; A
